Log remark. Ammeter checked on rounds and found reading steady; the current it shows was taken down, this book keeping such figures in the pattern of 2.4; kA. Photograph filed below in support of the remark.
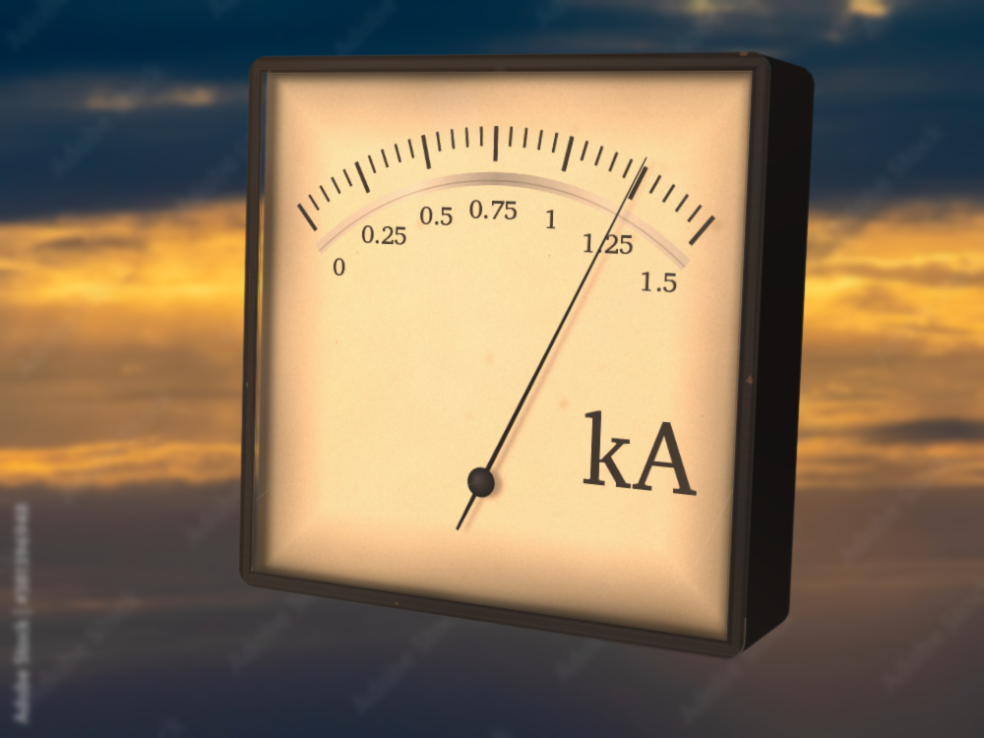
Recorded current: 1.25; kA
